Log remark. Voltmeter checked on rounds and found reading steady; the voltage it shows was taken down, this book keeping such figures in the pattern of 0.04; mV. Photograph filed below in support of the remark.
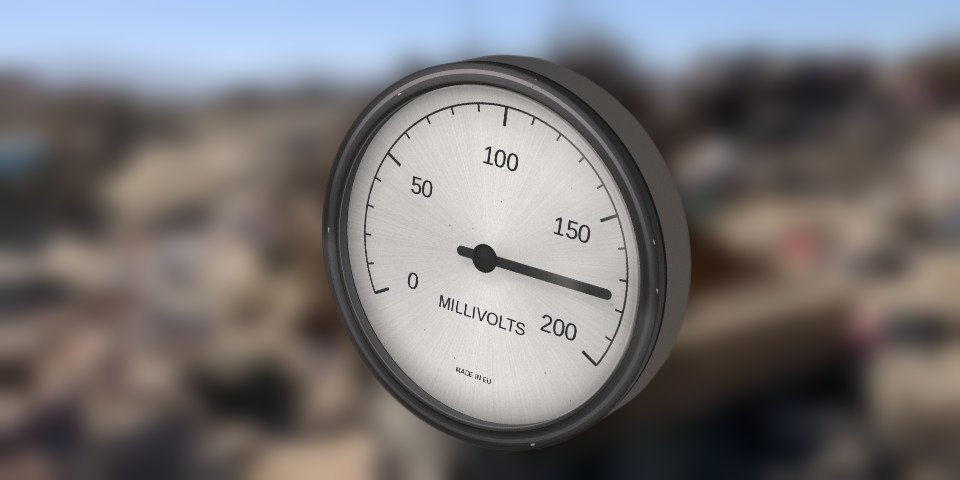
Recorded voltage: 175; mV
